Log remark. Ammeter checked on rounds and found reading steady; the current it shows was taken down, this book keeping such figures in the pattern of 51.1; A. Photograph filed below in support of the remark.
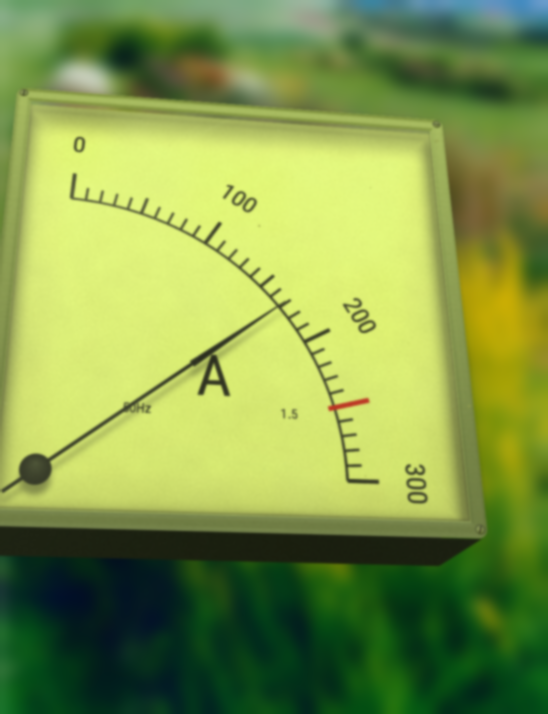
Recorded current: 170; A
